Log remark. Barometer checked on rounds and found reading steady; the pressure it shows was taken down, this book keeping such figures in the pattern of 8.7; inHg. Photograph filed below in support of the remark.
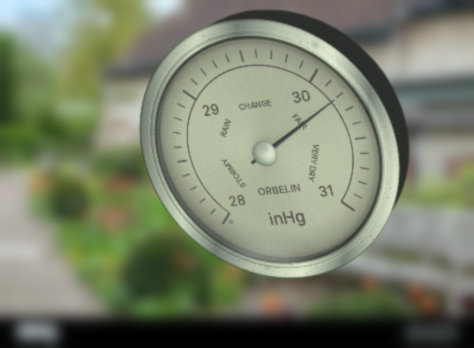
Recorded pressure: 30.2; inHg
